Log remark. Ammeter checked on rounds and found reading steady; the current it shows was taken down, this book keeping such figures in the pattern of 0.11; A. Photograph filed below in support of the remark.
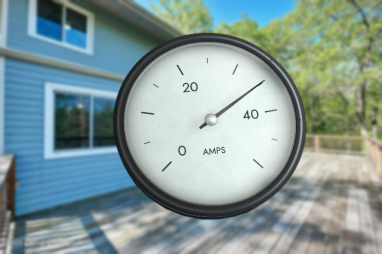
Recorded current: 35; A
